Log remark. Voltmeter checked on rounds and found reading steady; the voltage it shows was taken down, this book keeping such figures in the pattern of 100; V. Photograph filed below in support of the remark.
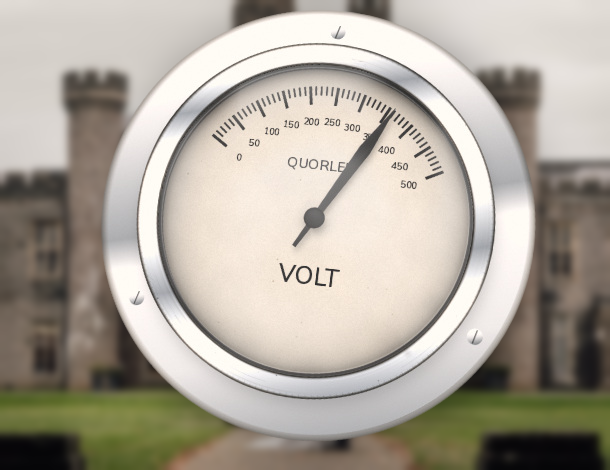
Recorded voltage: 360; V
